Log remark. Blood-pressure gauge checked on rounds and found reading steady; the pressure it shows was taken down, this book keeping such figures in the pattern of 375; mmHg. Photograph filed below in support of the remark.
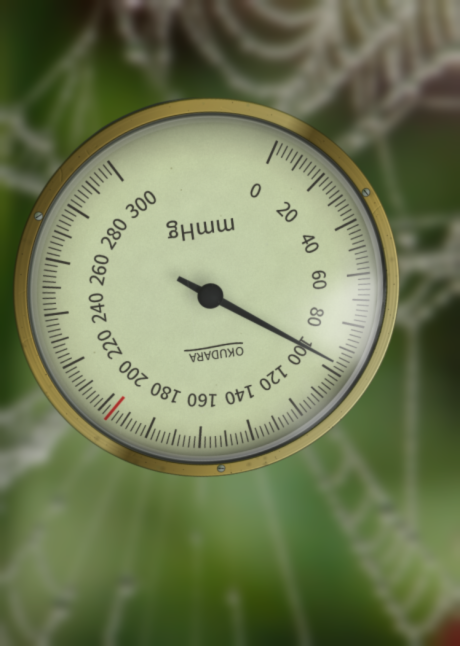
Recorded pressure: 96; mmHg
